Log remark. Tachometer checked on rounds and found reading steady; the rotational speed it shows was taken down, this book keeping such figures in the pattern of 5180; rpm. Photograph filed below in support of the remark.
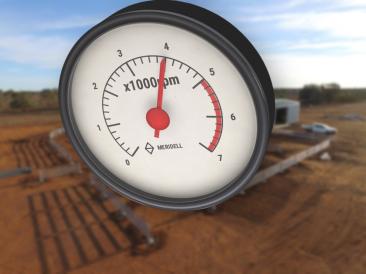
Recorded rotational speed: 4000; rpm
